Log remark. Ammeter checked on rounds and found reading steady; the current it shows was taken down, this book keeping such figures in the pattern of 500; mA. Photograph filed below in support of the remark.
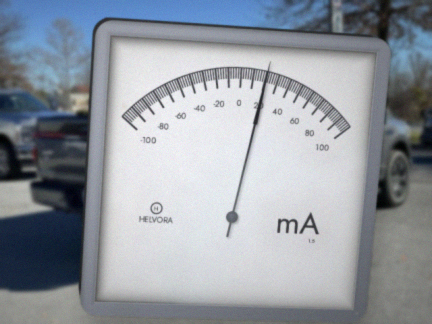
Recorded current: 20; mA
